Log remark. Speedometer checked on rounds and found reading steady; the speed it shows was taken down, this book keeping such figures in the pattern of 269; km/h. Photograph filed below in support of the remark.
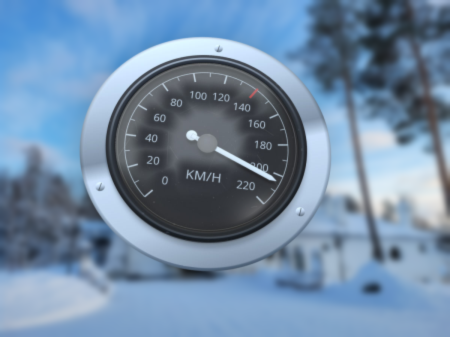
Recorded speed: 205; km/h
